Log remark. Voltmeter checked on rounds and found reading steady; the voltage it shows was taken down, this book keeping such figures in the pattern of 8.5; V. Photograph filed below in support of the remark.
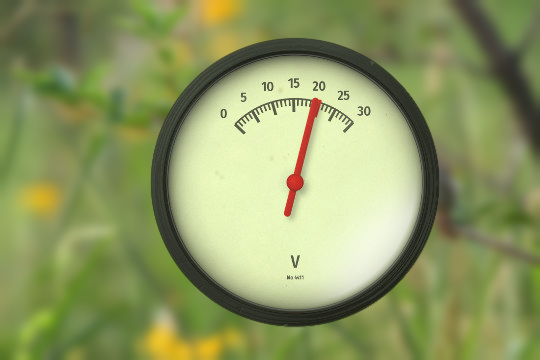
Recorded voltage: 20; V
